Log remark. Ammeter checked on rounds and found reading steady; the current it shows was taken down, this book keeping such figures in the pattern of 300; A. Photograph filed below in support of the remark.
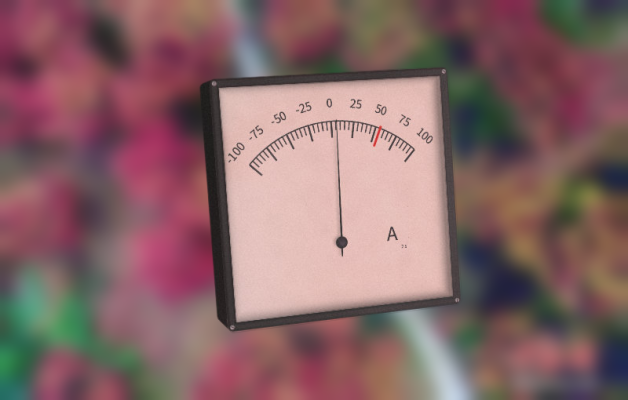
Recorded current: 5; A
